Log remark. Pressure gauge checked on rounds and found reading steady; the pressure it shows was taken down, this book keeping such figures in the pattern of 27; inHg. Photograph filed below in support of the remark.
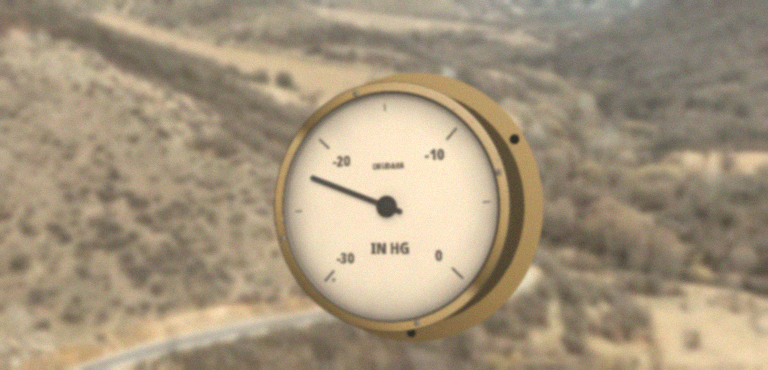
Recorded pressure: -22.5; inHg
